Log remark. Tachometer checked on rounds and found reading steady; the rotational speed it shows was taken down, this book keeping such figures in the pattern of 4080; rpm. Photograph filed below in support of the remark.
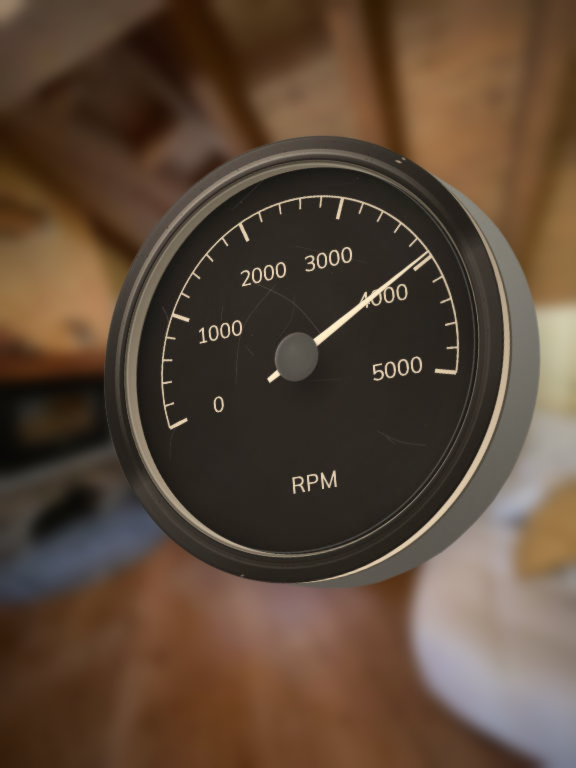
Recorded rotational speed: 4000; rpm
